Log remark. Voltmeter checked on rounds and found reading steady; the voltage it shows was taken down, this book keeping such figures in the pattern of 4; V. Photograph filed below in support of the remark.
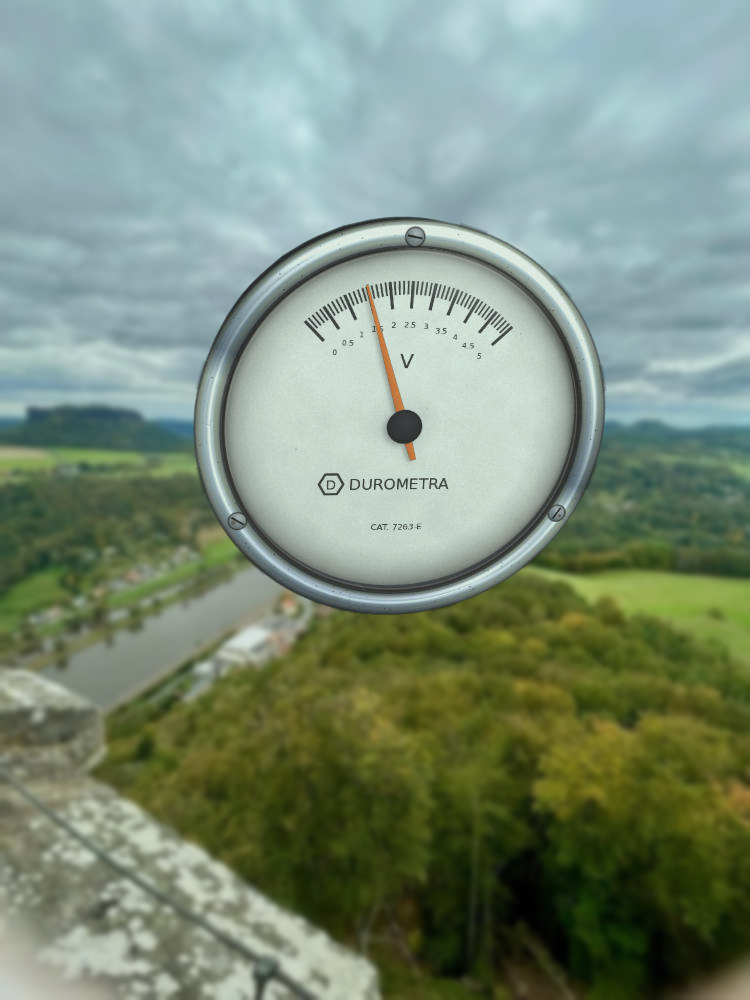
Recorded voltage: 1.5; V
